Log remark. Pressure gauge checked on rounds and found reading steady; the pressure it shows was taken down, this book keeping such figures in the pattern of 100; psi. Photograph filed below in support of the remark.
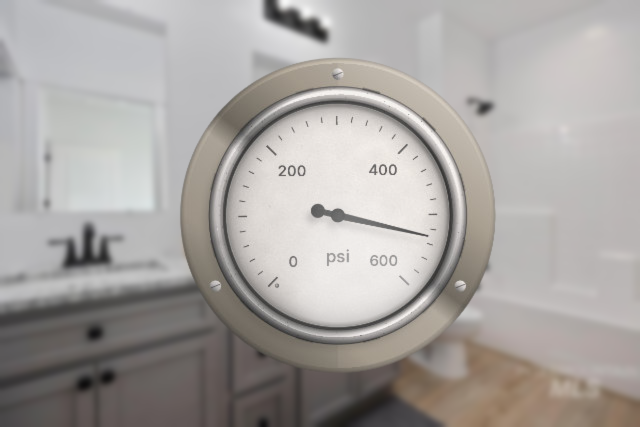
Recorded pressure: 530; psi
